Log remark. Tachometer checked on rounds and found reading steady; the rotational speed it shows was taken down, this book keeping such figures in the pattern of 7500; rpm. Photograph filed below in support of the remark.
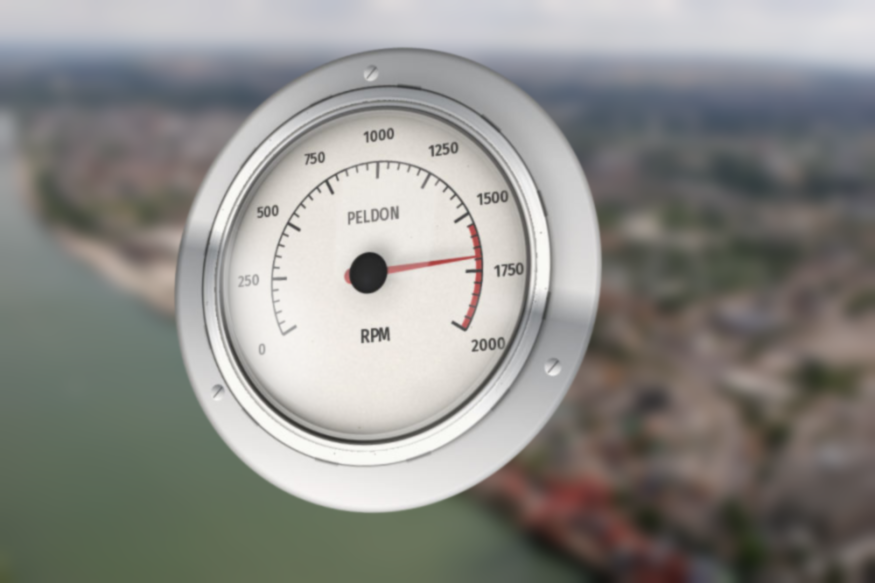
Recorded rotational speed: 1700; rpm
